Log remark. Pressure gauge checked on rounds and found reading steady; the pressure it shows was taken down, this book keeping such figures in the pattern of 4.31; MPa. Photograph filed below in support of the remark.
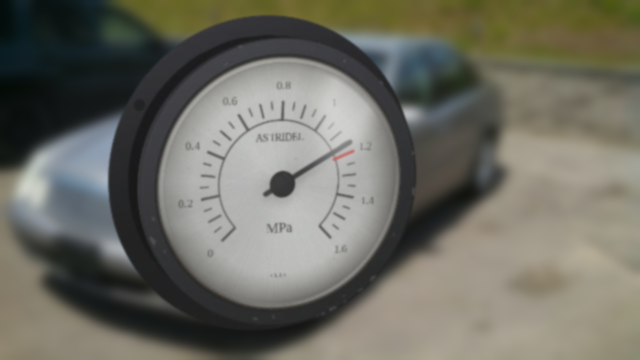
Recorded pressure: 1.15; MPa
